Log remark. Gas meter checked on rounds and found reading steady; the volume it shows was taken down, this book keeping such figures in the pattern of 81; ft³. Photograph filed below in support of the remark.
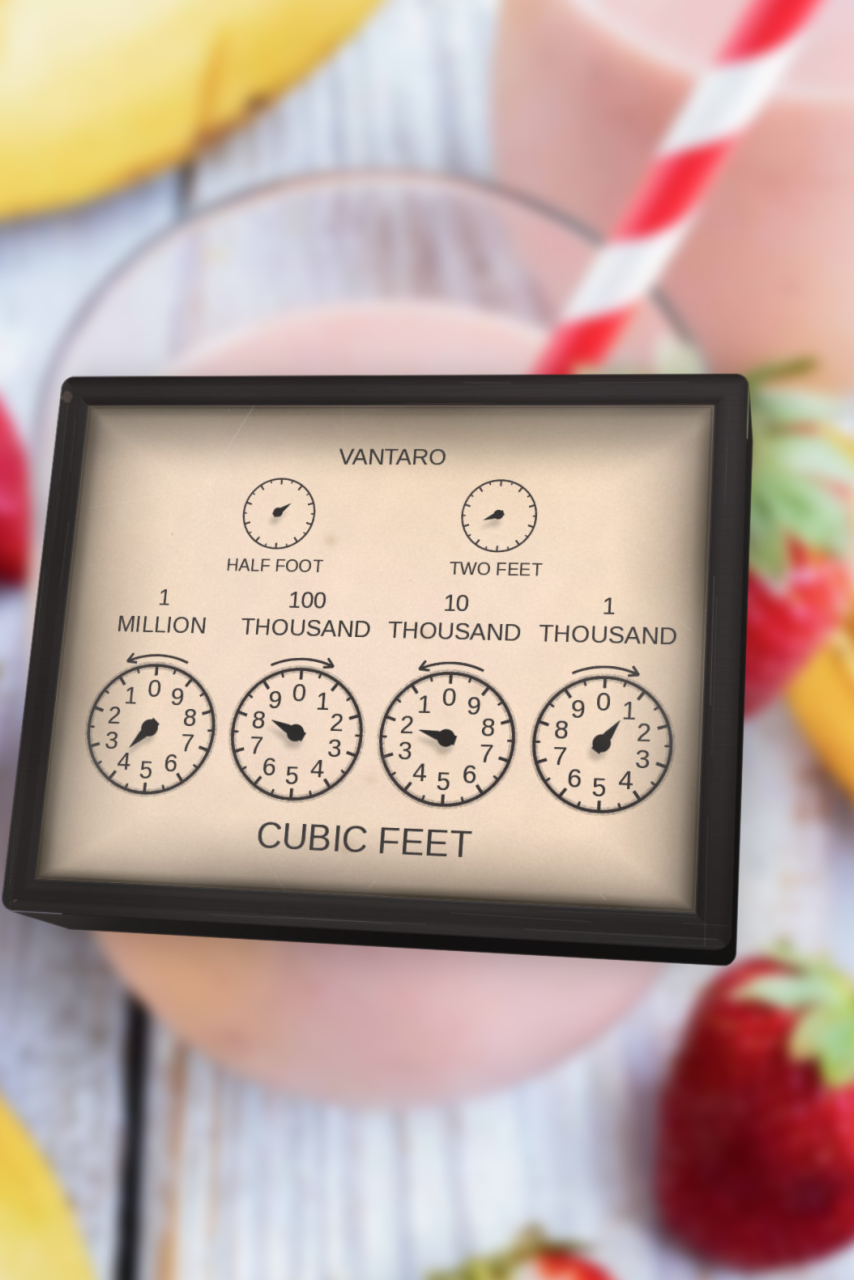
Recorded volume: 382100; ft³
